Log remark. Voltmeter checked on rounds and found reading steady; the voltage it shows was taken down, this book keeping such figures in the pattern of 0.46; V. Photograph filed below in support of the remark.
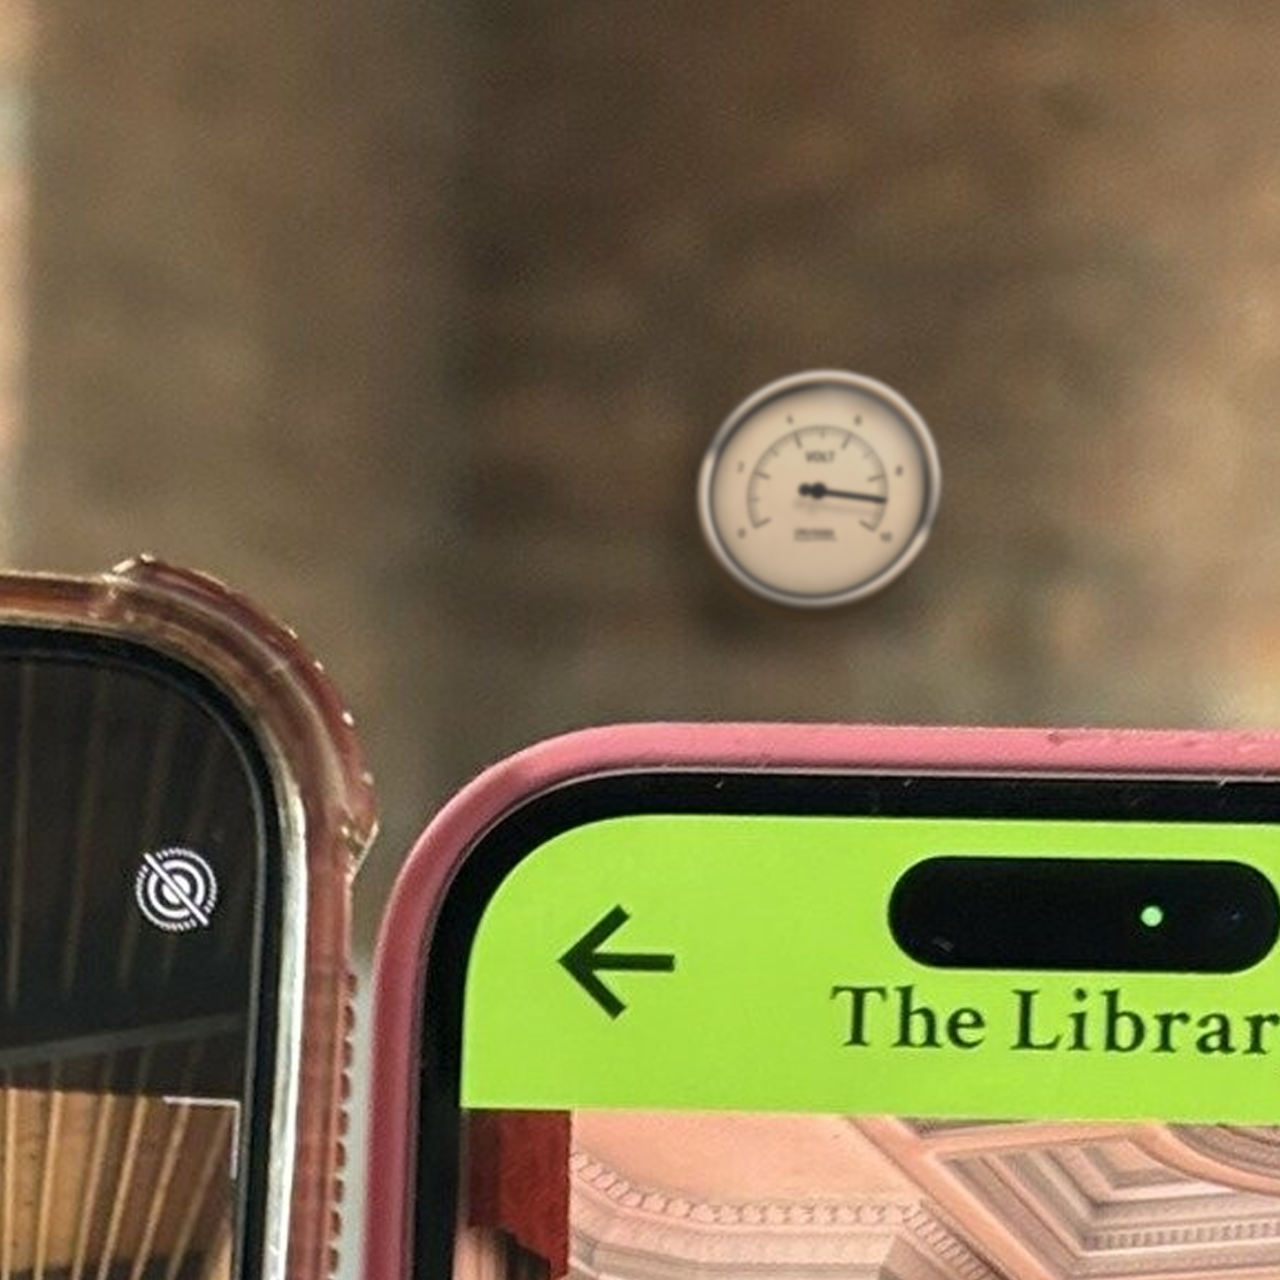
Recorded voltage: 9; V
